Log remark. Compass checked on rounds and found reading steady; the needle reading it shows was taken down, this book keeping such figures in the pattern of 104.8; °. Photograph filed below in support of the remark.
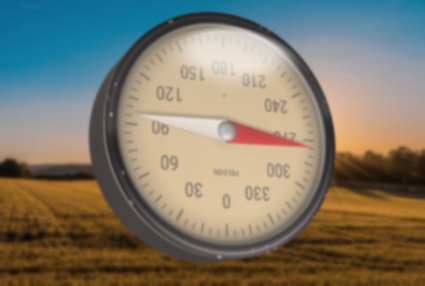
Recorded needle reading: 275; °
